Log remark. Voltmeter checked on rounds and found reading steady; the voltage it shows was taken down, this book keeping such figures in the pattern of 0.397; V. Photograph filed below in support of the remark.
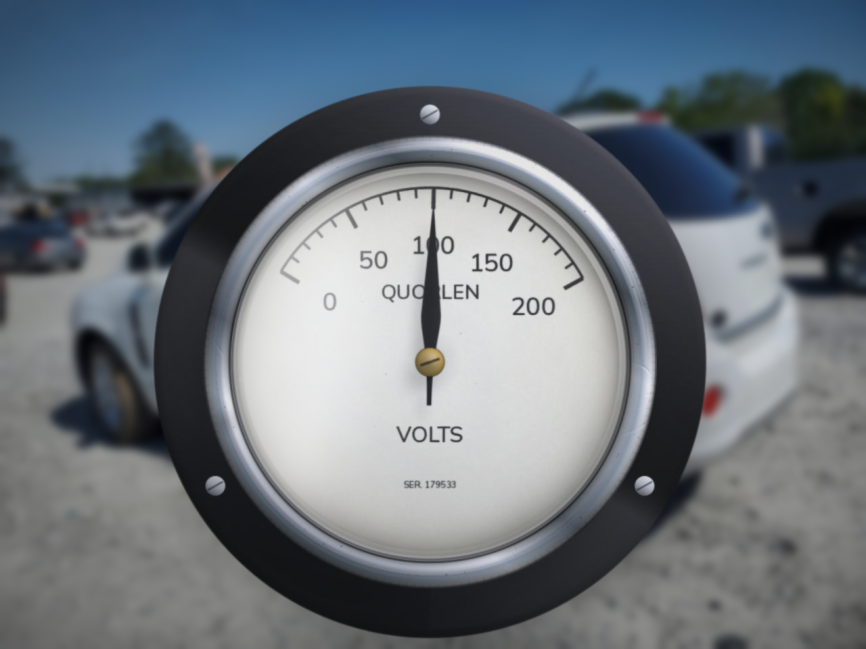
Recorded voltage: 100; V
